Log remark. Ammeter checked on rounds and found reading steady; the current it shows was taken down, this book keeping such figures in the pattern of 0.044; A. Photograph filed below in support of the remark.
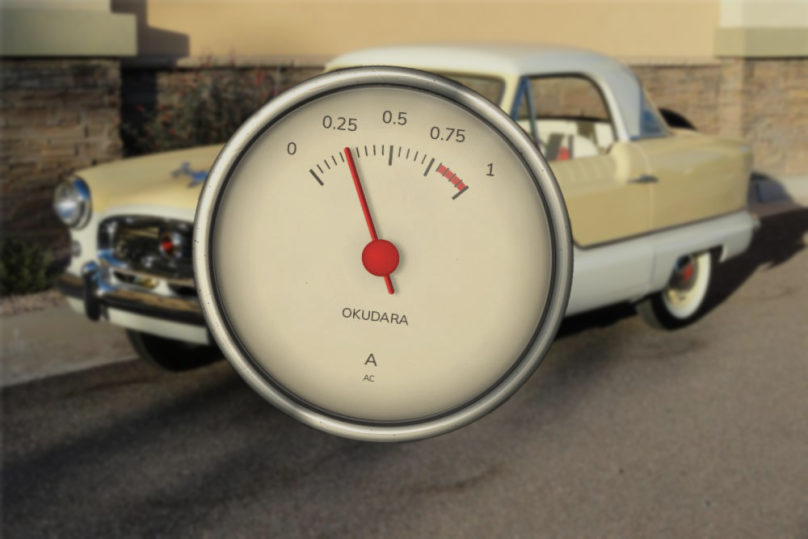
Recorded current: 0.25; A
